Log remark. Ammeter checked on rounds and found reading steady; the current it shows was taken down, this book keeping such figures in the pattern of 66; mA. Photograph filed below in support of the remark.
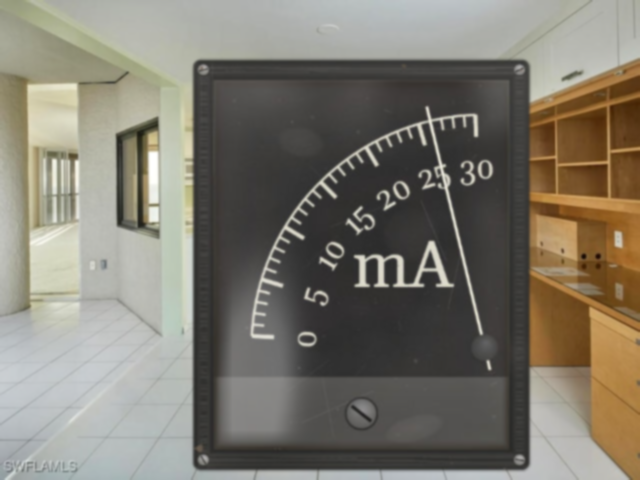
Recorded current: 26; mA
